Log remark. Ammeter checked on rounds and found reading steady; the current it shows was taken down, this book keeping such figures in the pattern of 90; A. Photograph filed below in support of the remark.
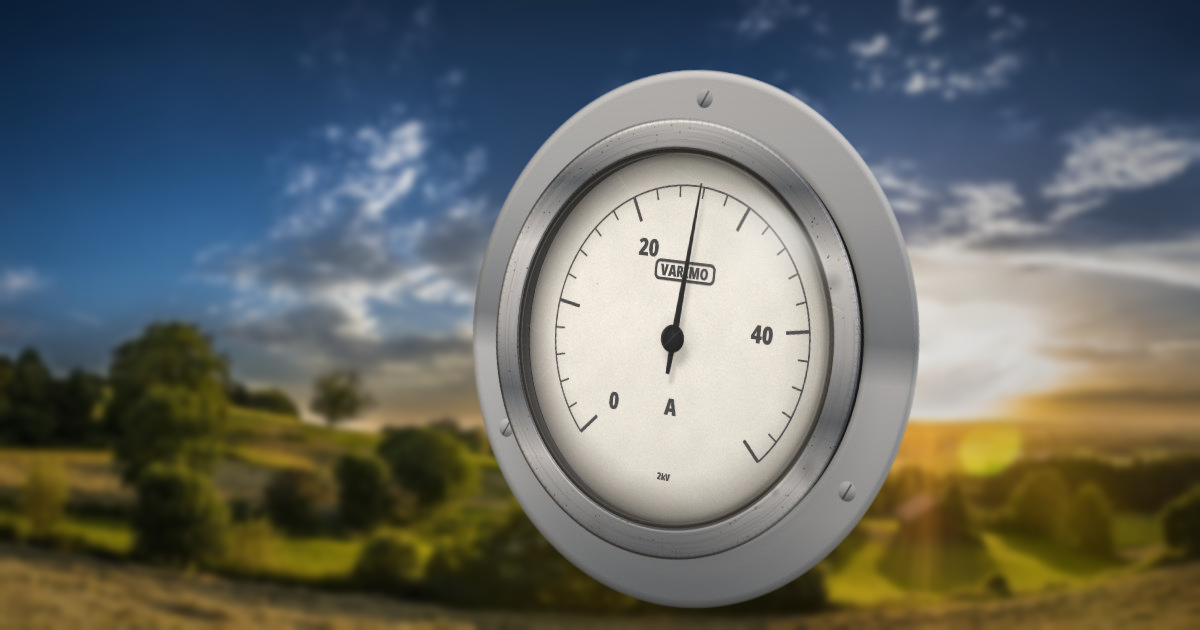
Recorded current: 26; A
